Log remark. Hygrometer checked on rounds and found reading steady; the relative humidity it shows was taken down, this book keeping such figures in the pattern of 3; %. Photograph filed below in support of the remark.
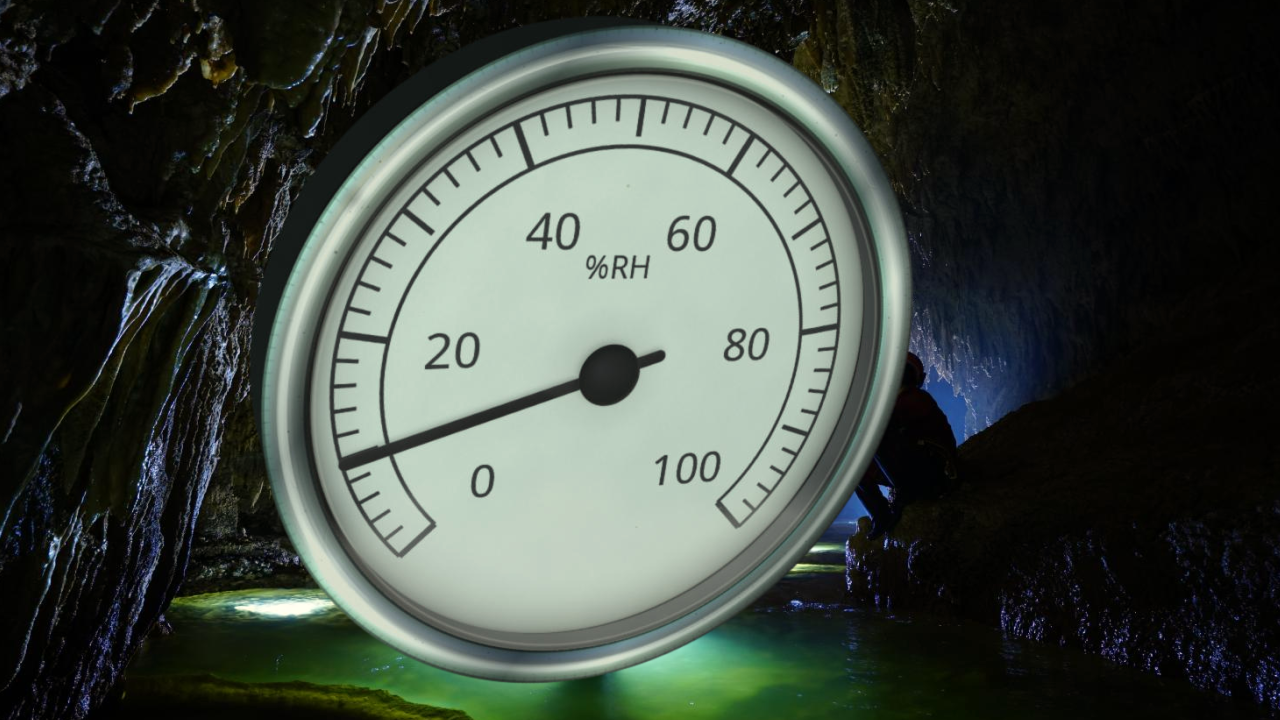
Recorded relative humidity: 10; %
